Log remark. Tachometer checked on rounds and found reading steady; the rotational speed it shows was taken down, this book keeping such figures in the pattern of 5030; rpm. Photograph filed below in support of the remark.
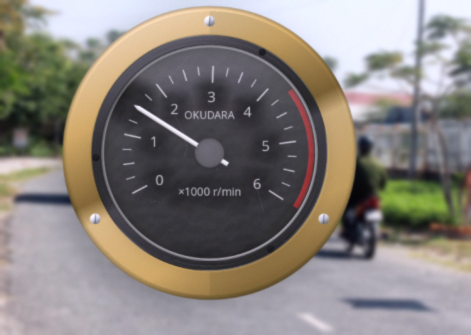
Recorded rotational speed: 1500; rpm
